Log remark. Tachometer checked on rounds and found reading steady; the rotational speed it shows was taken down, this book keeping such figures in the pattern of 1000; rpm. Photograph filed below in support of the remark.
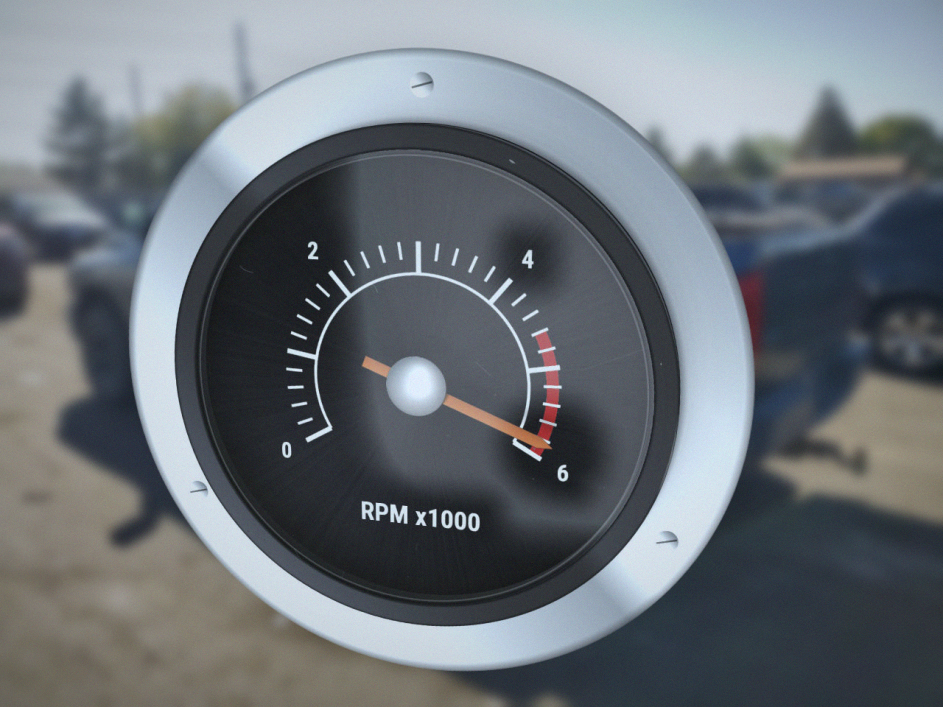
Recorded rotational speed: 5800; rpm
